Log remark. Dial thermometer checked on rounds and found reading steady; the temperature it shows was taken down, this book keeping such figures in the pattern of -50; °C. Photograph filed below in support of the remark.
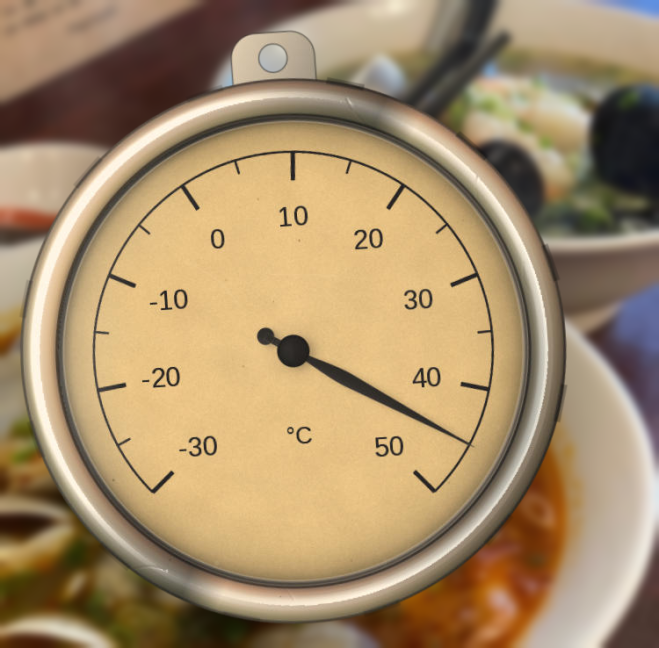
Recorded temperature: 45; °C
